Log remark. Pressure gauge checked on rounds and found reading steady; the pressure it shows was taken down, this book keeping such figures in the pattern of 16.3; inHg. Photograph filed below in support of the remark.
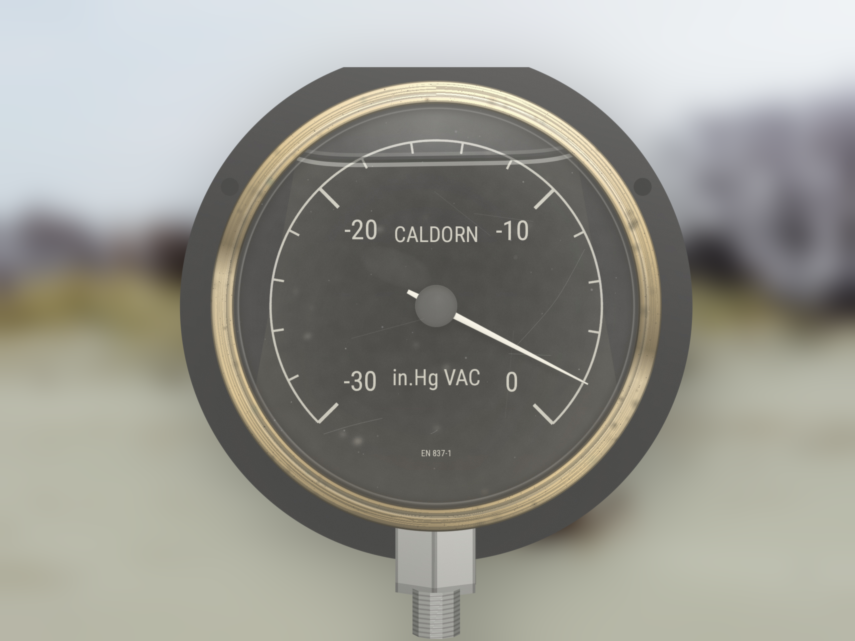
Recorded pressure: -2; inHg
